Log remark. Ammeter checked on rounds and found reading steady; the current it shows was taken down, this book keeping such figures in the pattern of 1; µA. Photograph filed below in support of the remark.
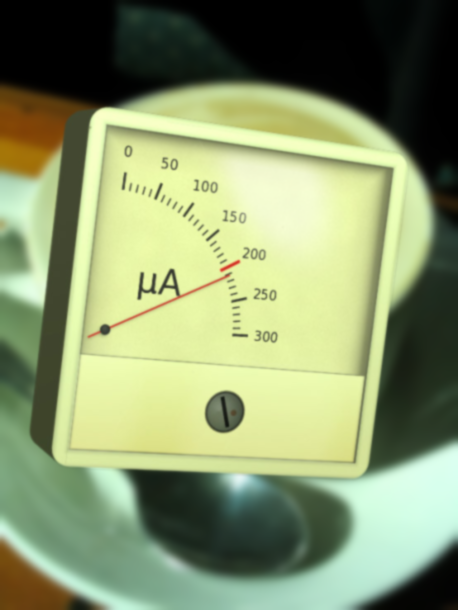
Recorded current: 210; µA
